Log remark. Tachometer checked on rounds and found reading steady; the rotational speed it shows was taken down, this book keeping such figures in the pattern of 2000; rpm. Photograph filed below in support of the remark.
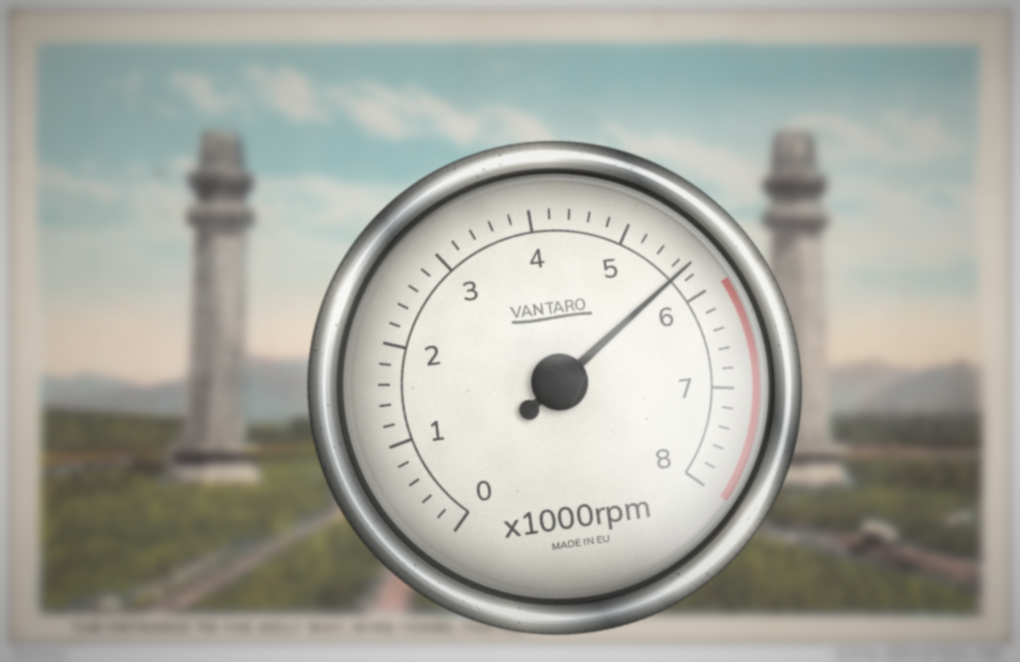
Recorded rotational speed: 5700; rpm
